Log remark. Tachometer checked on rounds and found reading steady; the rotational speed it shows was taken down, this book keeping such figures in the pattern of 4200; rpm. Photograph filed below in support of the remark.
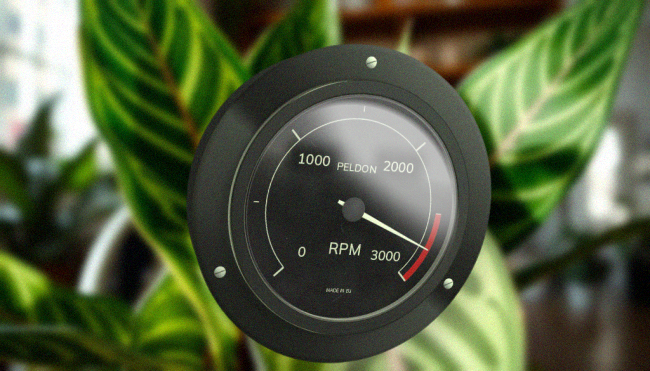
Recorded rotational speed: 2750; rpm
